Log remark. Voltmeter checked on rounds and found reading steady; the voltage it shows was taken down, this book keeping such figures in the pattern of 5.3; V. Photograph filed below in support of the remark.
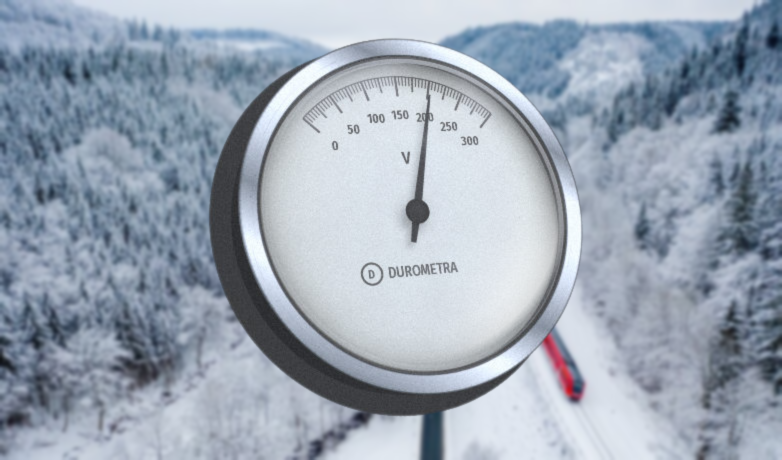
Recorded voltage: 200; V
